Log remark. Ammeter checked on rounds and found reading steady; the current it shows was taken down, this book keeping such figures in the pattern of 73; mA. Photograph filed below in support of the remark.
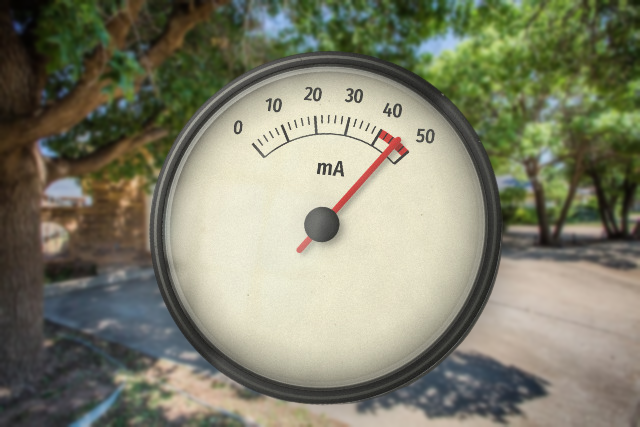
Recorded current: 46; mA
